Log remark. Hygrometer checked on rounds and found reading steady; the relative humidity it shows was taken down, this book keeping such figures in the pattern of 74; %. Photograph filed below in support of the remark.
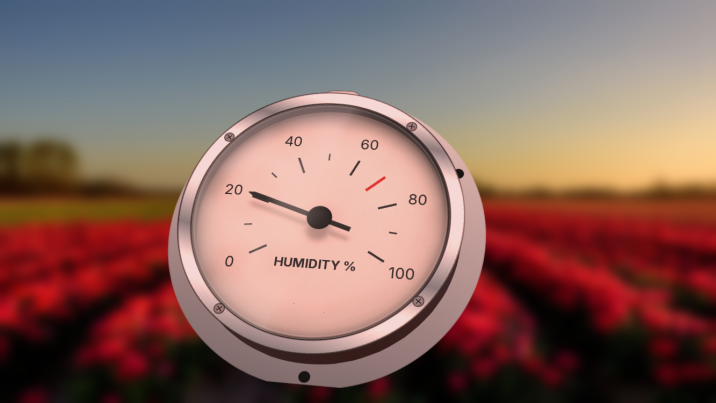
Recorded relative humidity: 20; %
